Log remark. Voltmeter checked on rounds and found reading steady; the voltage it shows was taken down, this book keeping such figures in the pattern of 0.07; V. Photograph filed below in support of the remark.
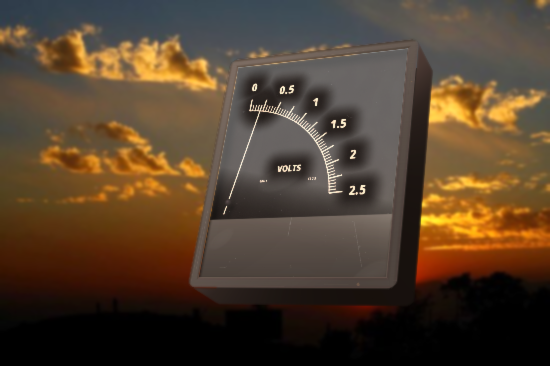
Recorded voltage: 0.25; V
